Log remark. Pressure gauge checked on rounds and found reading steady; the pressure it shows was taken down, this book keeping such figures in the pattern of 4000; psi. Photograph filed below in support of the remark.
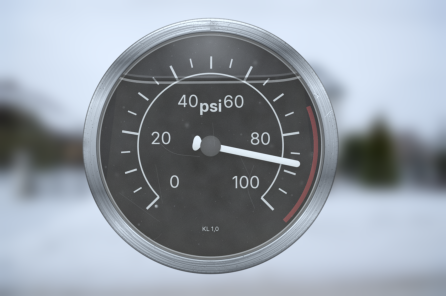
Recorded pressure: 87.5; psi
